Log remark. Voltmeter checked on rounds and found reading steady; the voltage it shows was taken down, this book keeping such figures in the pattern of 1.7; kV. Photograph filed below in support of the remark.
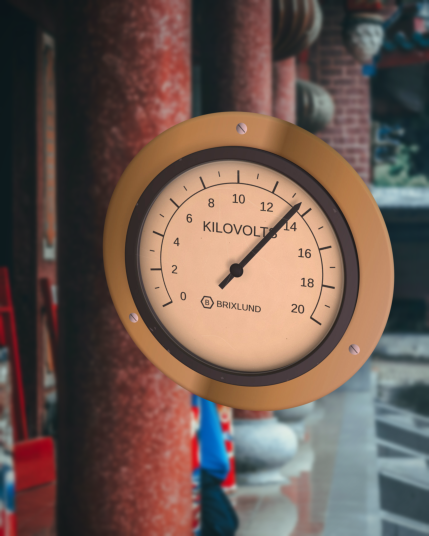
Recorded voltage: 13.5; kV
